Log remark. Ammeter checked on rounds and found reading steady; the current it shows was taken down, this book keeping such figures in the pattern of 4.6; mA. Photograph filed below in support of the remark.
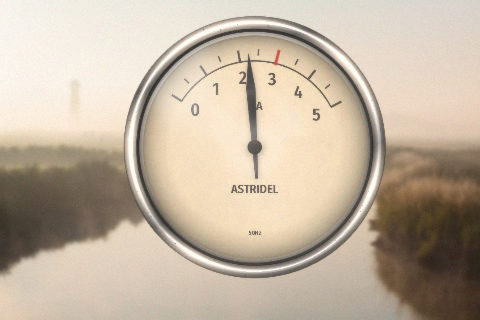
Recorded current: 2.25; mA
